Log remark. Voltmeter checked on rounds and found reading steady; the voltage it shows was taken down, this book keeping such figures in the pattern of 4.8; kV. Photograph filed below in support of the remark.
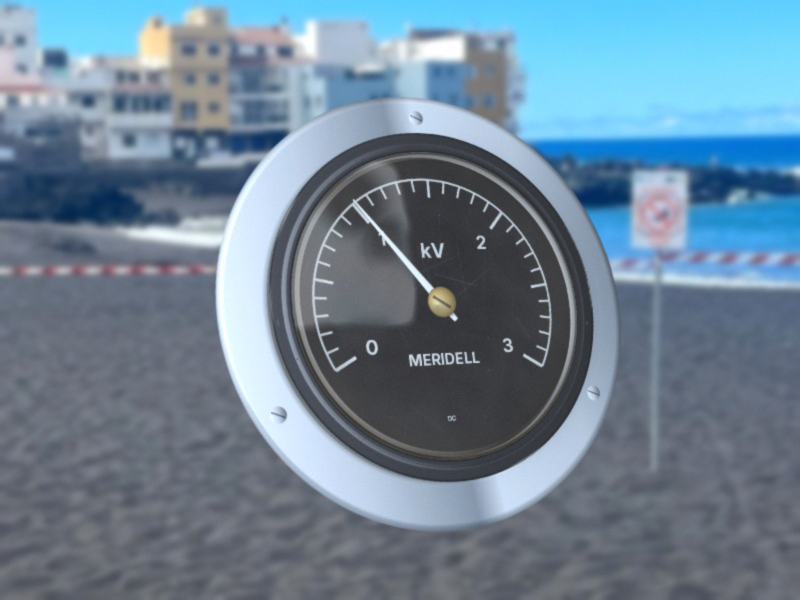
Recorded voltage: 1; kV
